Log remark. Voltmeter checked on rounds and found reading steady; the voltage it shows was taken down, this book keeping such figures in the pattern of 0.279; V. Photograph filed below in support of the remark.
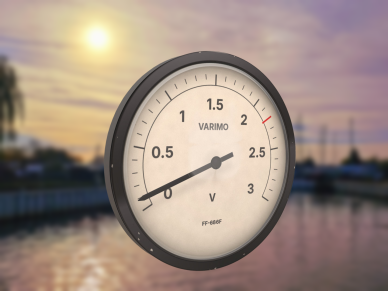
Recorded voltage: 0.1; V
